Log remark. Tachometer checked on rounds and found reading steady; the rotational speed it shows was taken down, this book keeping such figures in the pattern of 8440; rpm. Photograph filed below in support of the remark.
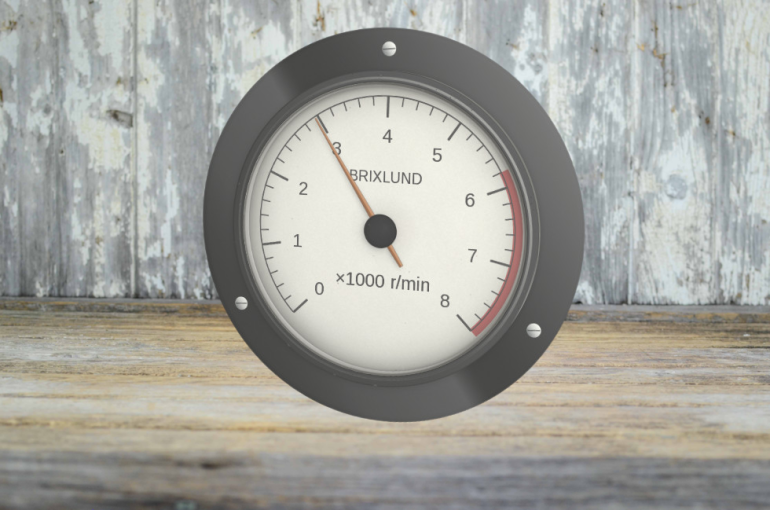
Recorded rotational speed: 3000; rpm
